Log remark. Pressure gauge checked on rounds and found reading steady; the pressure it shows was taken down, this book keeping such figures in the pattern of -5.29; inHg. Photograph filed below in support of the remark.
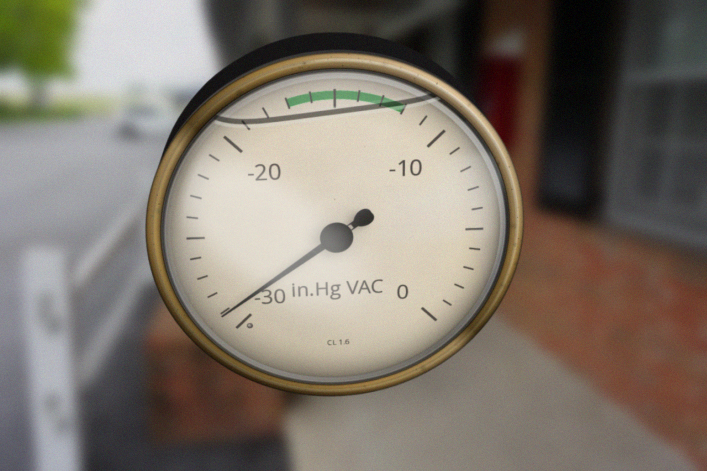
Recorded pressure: -29; inHg
